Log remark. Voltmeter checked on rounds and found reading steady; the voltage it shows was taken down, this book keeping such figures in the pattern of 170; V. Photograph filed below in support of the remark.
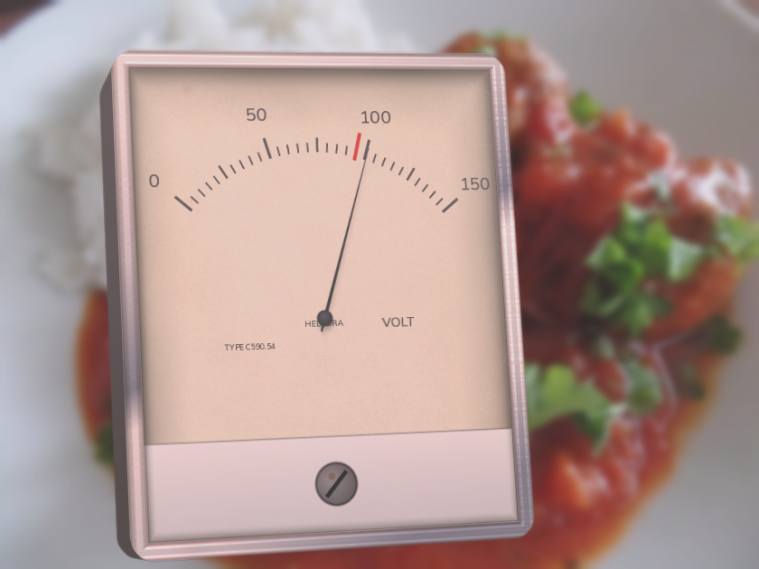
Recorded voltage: 100; V
